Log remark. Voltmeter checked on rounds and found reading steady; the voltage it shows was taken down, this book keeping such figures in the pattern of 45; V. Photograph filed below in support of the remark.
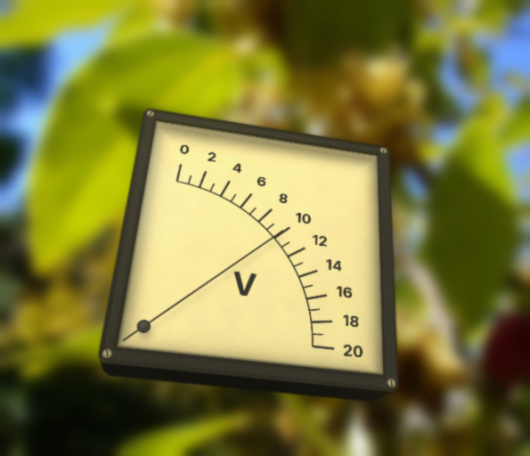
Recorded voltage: 10; V
